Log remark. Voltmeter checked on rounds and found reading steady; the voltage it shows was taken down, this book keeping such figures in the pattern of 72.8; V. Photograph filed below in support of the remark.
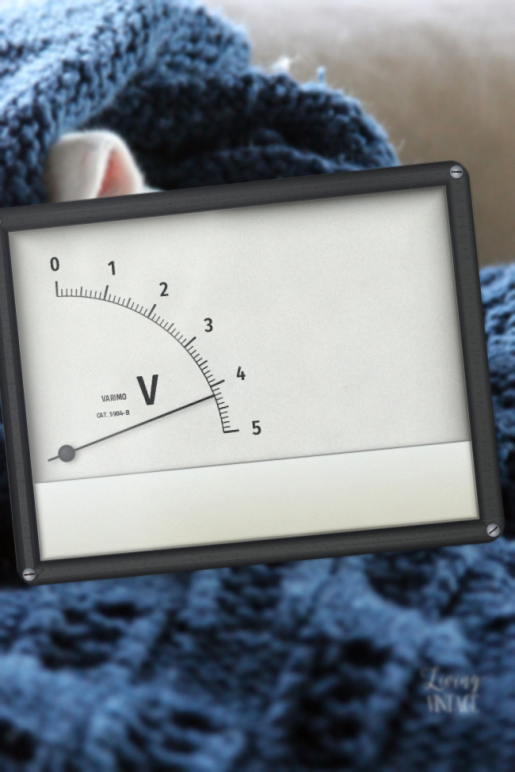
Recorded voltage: 4.2; V
